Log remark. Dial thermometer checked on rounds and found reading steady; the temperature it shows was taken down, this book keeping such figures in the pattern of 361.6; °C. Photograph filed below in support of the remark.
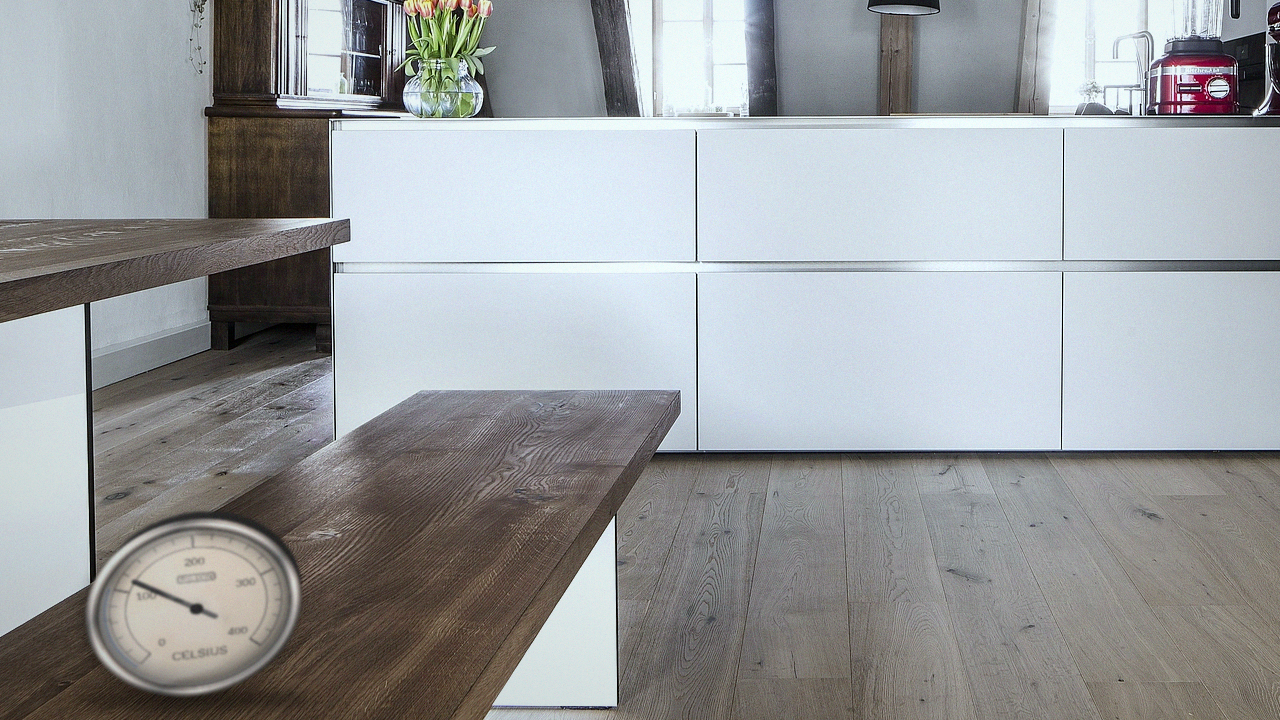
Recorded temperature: 120; °C
